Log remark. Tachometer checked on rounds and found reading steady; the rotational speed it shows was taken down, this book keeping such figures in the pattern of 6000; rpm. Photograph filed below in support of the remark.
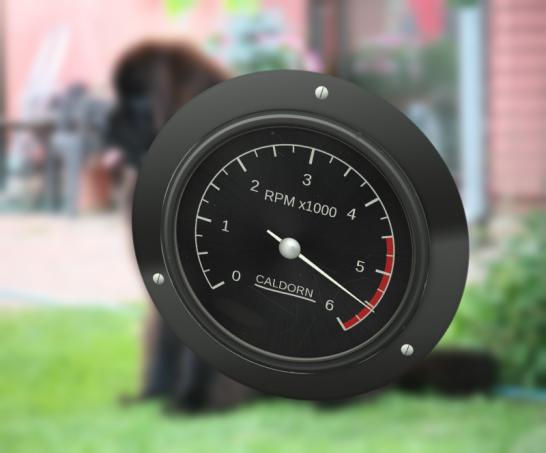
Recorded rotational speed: 5500; rpm
